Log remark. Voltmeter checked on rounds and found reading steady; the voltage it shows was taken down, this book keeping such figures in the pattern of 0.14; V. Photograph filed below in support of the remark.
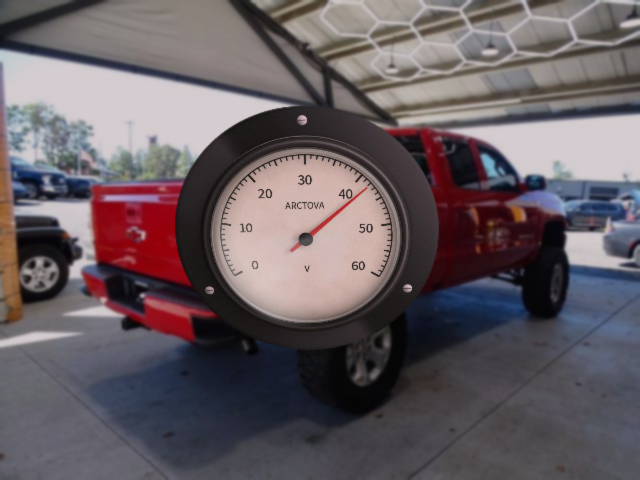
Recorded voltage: 42; V
